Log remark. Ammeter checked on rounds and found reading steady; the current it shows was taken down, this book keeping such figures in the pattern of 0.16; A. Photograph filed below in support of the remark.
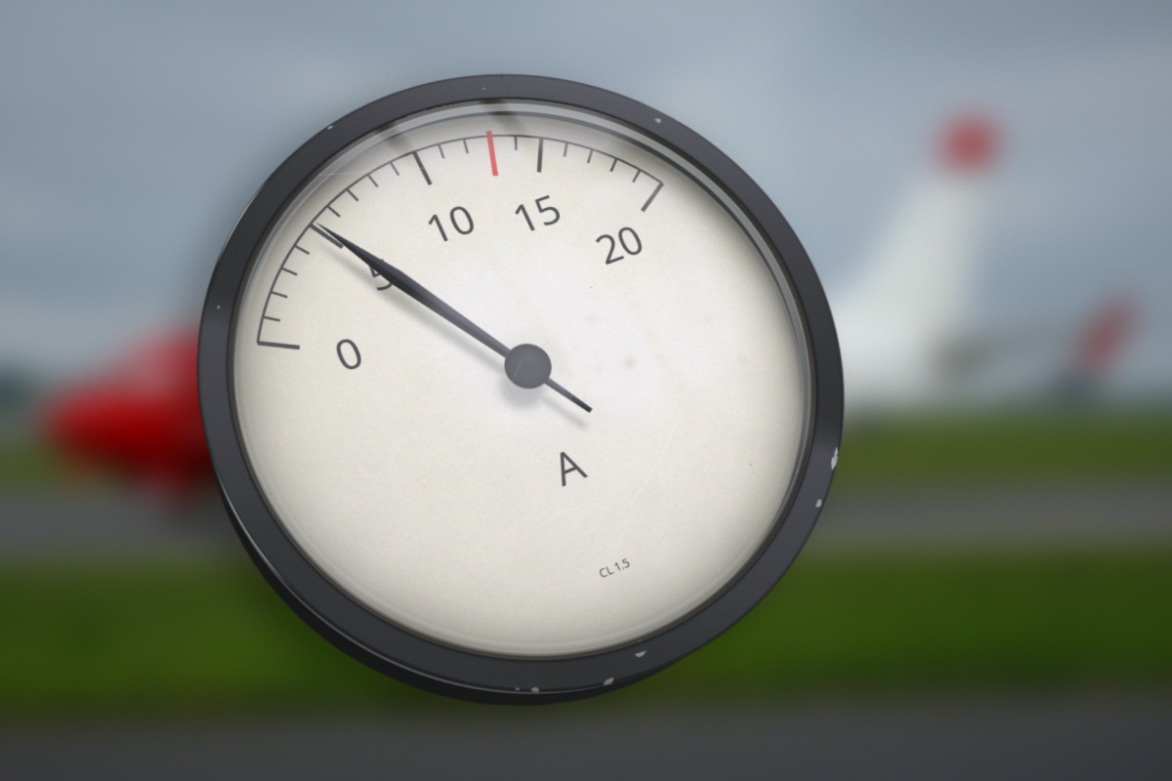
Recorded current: 5; A
